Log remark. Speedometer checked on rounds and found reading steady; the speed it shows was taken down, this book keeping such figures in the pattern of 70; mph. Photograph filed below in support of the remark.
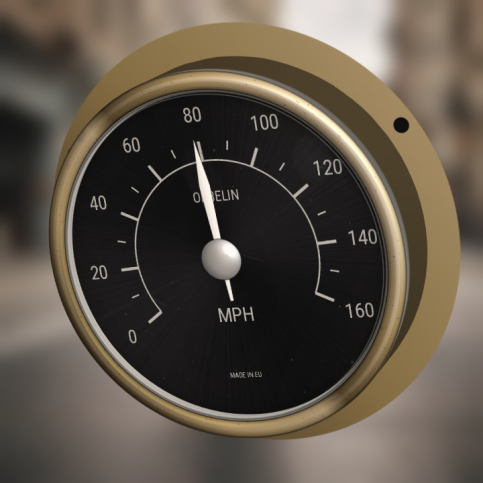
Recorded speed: 80; mph
